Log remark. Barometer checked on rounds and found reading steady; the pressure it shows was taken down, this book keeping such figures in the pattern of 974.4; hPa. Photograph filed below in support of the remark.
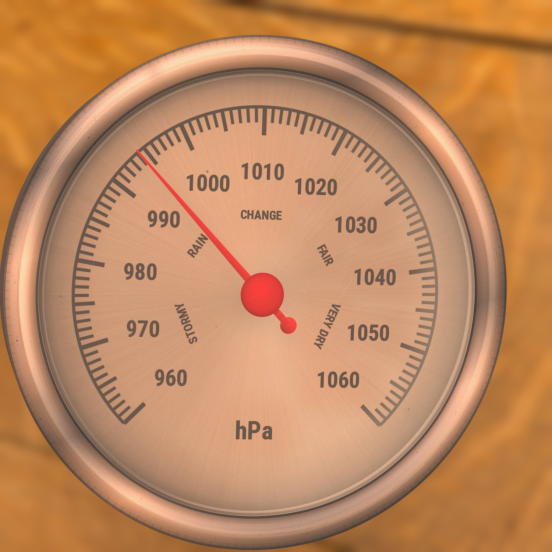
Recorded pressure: 994; hPa
